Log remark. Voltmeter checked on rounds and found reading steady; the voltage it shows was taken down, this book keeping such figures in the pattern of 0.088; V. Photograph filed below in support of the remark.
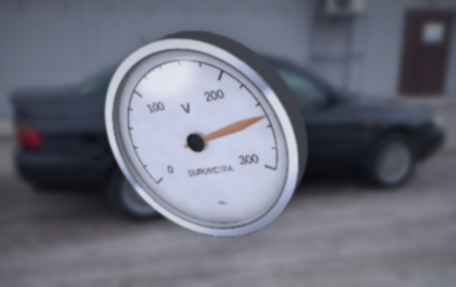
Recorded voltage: 250; V
